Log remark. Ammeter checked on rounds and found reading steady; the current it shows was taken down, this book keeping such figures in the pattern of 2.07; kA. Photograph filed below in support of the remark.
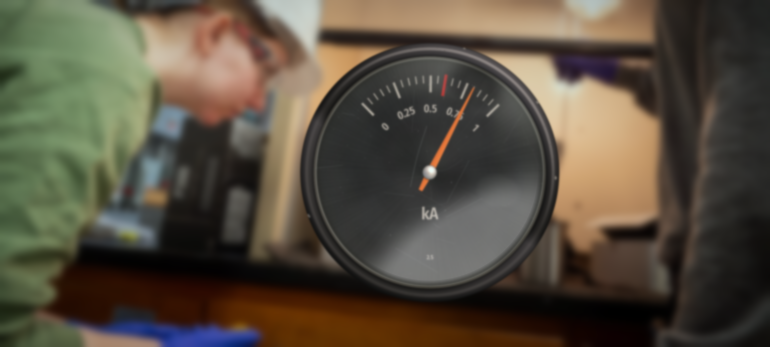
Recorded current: 0.8; kA
